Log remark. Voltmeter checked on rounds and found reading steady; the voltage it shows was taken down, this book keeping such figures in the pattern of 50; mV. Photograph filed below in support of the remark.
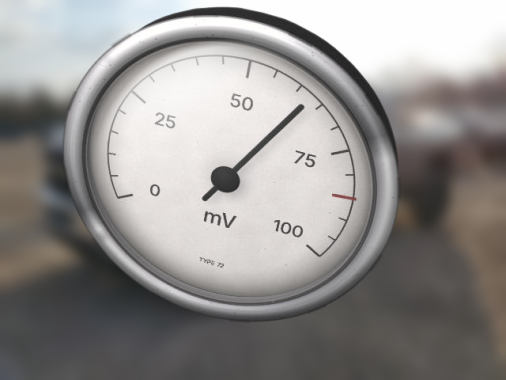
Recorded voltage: 62.5; mV
